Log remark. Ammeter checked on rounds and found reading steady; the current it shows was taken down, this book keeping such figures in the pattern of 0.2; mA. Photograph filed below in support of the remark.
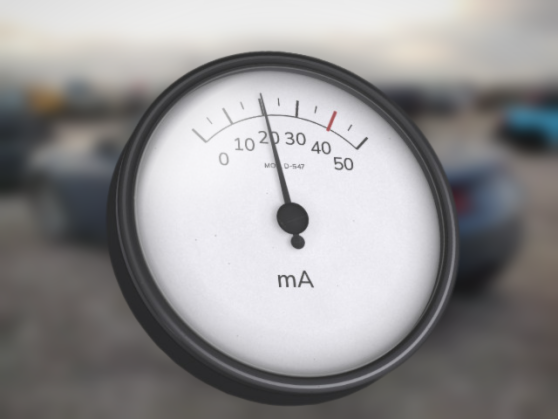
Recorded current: 20; mA
